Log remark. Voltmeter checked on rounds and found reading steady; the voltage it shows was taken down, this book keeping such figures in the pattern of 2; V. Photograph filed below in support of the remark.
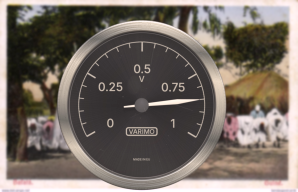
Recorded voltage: 0.85; V
